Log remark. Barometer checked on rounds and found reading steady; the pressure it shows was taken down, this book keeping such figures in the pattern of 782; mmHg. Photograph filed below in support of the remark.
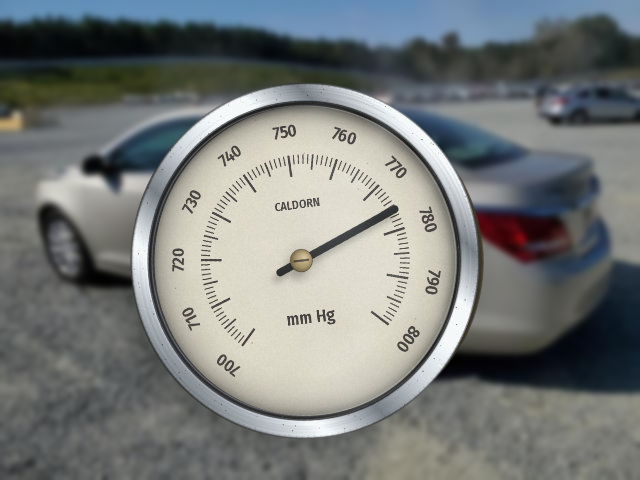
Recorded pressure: 776; mmHg
